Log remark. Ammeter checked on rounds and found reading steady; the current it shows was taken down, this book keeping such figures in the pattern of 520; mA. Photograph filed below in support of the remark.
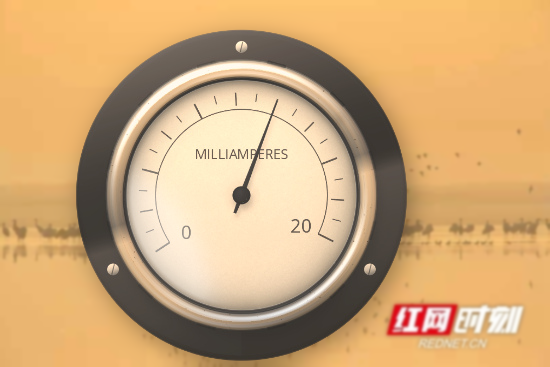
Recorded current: 12; mA
